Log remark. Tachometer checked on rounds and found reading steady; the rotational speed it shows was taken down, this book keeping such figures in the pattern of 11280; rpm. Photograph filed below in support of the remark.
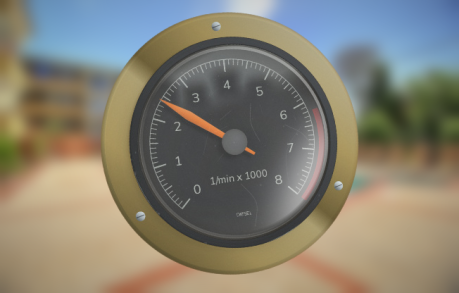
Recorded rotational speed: 2400; rpm
